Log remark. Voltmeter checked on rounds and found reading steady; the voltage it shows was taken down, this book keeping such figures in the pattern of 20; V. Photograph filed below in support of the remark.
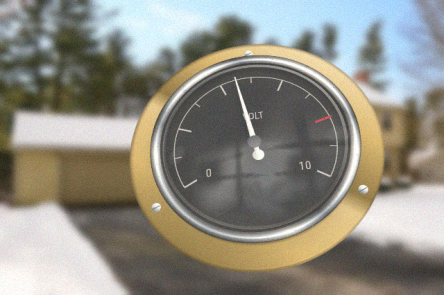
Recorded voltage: 4.5; V
